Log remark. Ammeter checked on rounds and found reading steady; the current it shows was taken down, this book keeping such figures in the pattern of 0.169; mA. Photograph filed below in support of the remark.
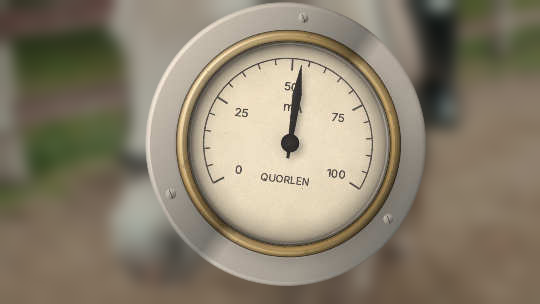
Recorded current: 52.5; mA
